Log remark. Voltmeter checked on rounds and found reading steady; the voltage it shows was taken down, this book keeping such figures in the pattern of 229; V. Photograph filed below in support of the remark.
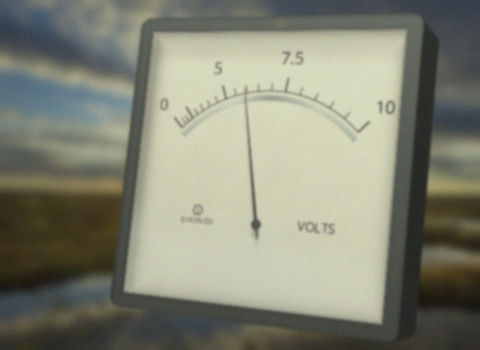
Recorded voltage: 6; V
